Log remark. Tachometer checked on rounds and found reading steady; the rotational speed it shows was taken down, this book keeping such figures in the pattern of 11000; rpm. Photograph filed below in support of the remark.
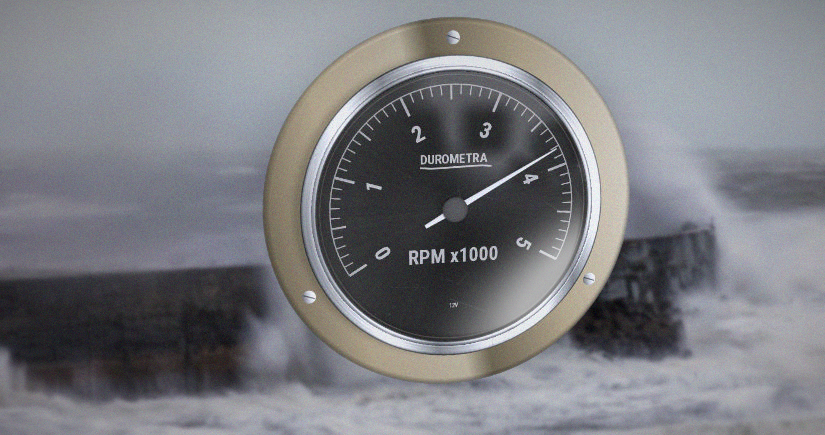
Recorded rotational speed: 3800; rpm
